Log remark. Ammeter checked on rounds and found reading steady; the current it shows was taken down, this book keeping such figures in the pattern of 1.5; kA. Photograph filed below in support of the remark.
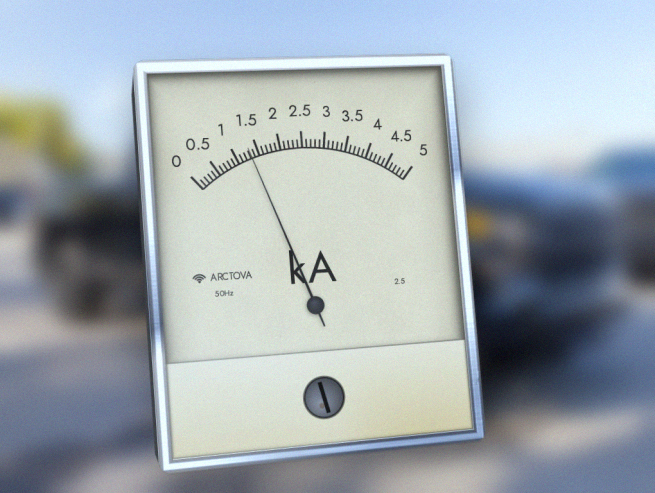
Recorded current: 1.3; kA
